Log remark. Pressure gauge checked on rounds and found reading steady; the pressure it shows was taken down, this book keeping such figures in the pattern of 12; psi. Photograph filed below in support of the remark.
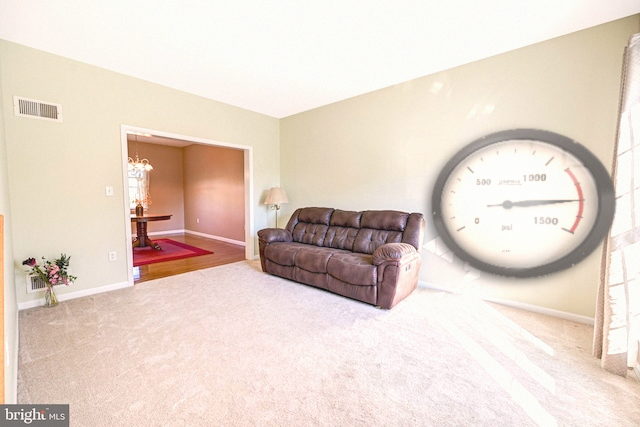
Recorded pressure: 1300; psi
